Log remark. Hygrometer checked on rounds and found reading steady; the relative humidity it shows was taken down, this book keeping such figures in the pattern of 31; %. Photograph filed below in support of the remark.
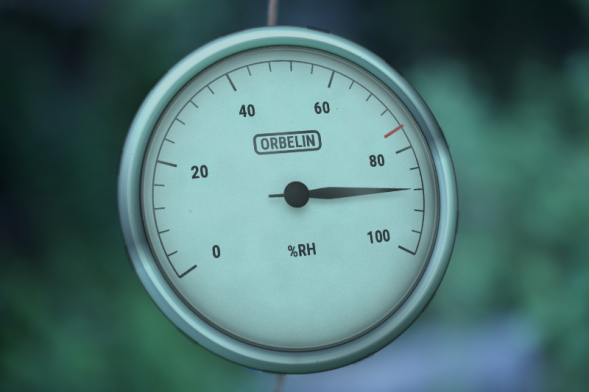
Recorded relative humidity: 88; %
